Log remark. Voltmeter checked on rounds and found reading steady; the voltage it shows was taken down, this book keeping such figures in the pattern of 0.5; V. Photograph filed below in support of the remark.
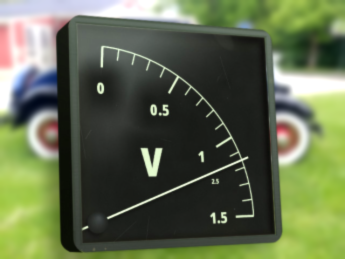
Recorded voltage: 1.15; V
